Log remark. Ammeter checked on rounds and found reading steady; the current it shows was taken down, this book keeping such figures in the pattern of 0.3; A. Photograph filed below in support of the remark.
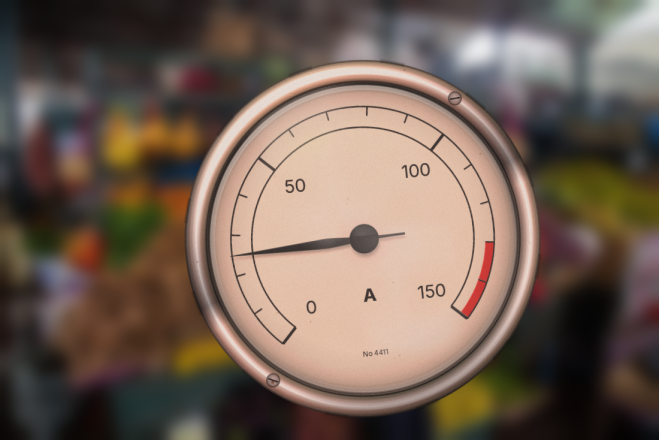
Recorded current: 25; A
